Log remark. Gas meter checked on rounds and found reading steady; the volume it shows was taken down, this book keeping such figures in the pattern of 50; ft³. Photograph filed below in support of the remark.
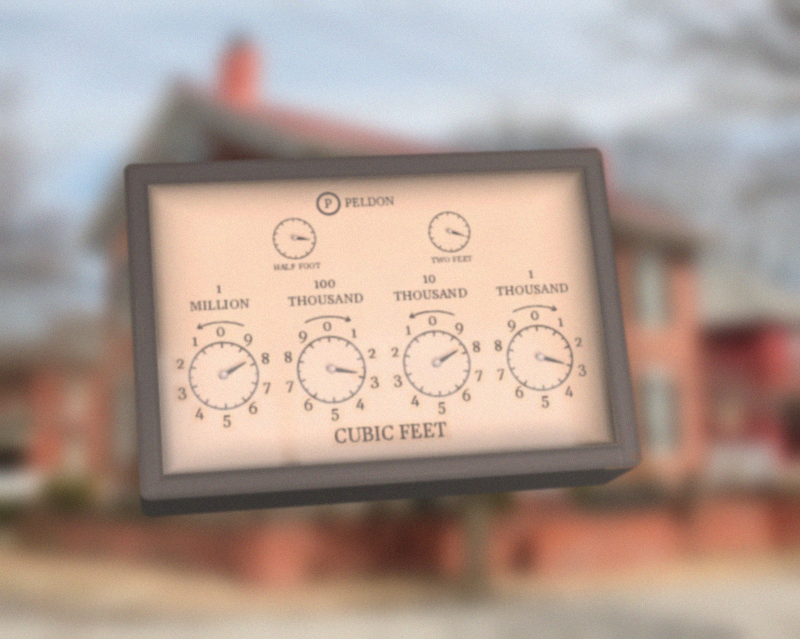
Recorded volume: 828300; ft³
